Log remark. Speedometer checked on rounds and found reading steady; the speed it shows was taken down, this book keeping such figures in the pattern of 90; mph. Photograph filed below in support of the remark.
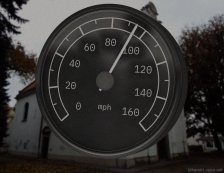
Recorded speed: 95; mph
